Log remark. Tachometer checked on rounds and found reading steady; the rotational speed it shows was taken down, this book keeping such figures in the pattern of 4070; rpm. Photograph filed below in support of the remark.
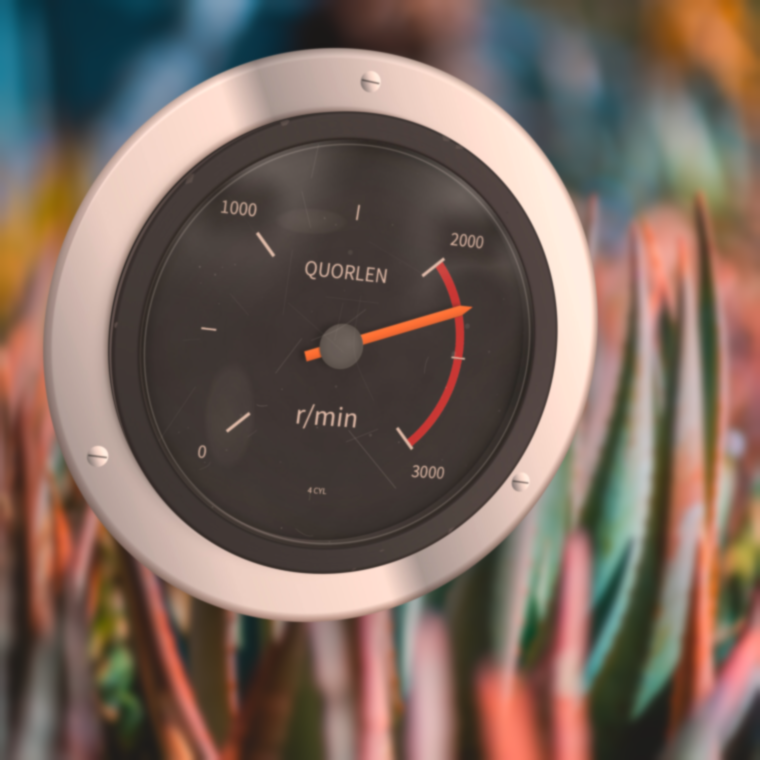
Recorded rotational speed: 2250; rpm
